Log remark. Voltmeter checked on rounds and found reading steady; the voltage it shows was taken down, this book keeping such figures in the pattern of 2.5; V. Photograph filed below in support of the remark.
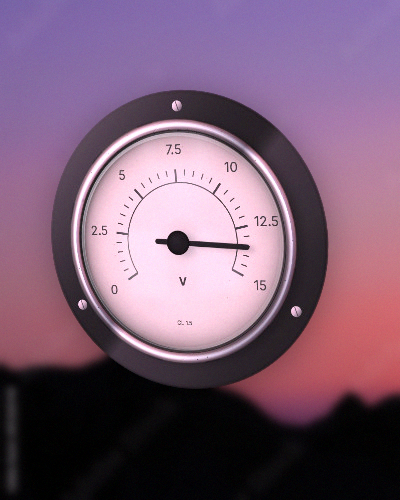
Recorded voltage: 13.5; V
